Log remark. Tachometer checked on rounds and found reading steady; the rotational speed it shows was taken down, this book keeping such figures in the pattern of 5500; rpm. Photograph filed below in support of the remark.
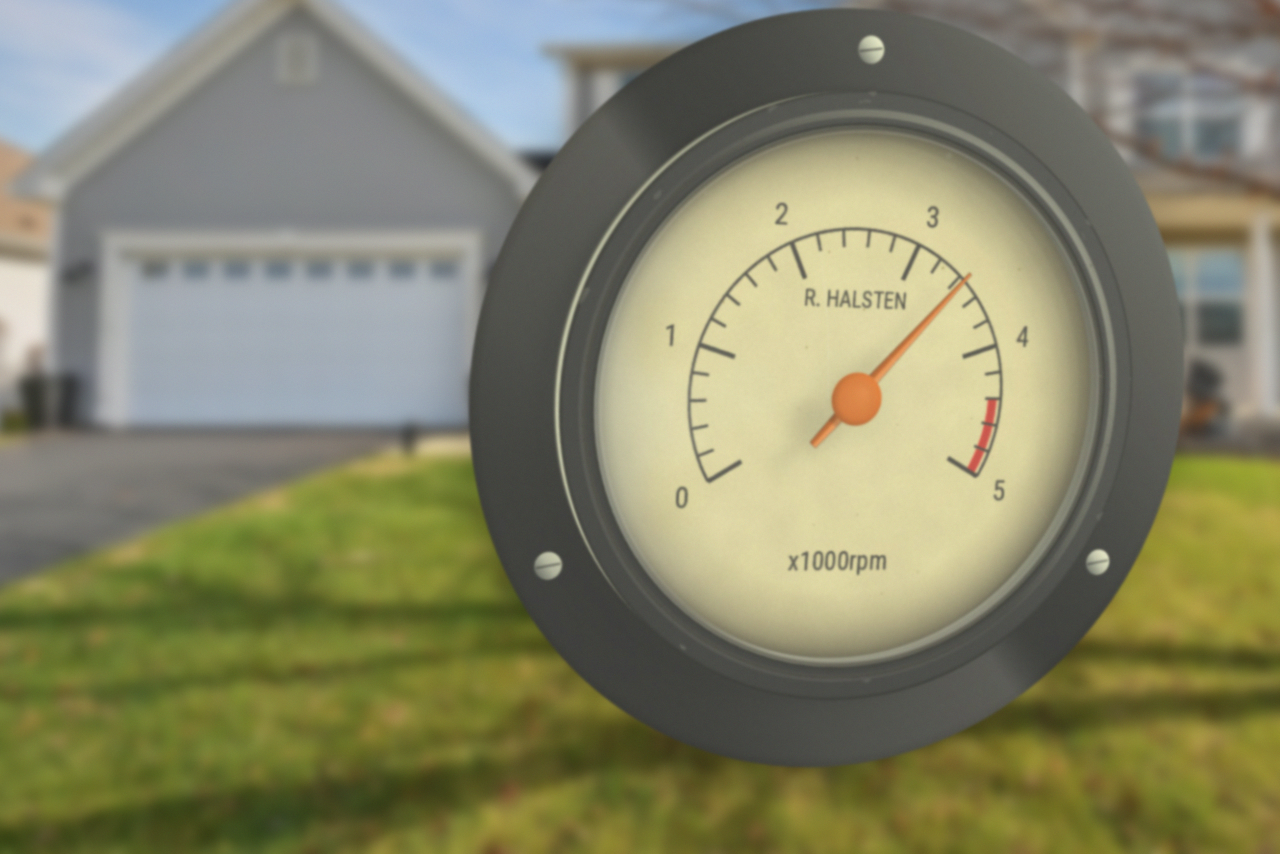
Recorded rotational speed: 3400; rpm
